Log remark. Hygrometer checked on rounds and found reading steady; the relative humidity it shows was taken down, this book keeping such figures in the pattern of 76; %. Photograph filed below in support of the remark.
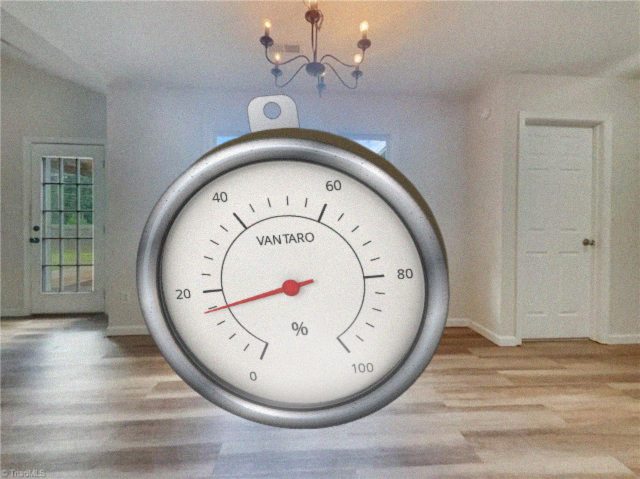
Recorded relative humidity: 16; %
